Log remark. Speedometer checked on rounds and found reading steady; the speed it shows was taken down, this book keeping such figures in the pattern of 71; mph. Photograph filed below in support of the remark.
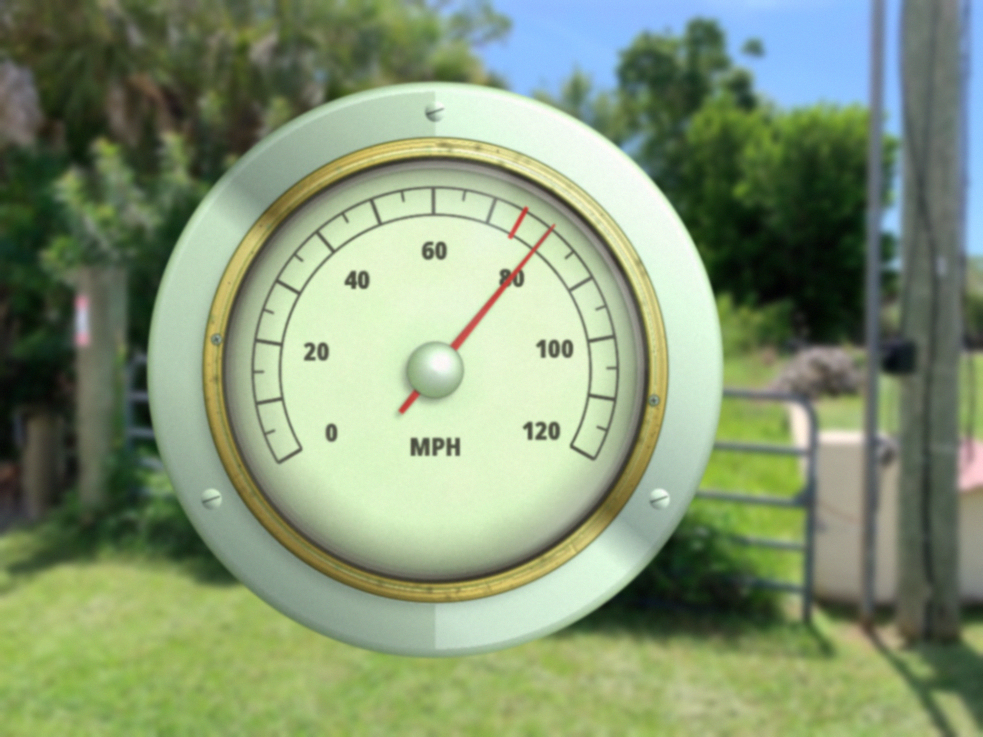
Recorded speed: 80; mph
